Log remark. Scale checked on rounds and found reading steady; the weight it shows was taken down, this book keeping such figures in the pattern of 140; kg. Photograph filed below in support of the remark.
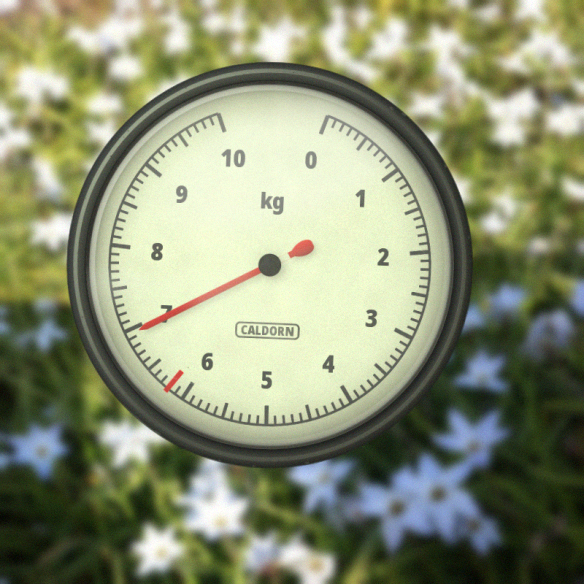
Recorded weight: 6.95; kg
